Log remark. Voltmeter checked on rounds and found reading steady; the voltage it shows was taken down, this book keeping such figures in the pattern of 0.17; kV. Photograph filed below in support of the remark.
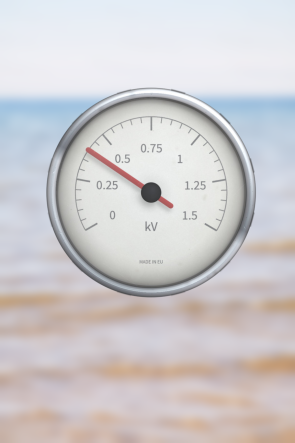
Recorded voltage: 0.4; kV
